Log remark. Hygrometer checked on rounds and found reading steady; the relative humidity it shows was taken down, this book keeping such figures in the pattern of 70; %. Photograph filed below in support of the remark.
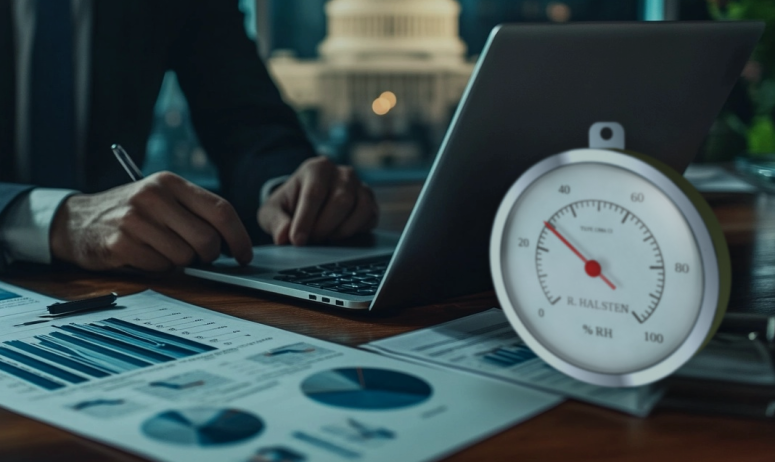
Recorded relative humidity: 30; %
